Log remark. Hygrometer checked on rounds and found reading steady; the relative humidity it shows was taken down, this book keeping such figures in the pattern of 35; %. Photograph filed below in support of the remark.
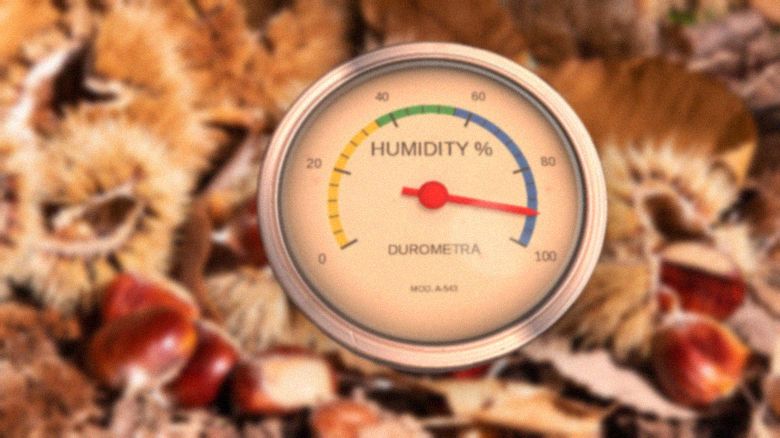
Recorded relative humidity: 92; %
